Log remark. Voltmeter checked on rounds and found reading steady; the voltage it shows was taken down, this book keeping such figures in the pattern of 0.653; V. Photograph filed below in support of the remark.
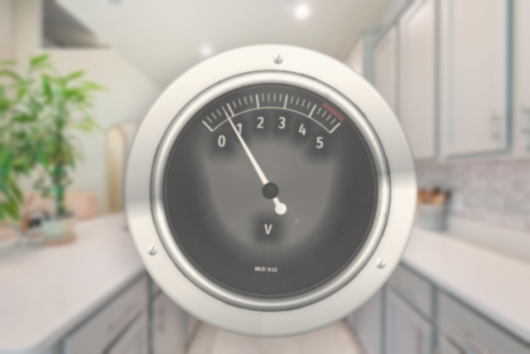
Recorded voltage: 0.8; V
